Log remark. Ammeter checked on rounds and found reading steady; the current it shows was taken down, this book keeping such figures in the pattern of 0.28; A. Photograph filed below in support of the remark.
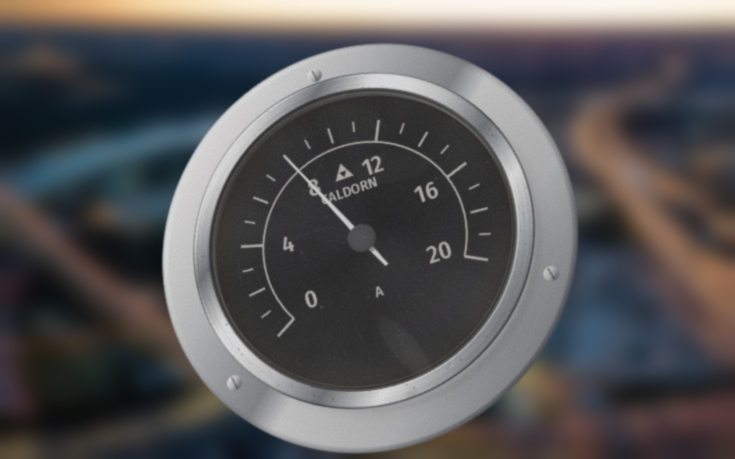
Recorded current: 8; A
